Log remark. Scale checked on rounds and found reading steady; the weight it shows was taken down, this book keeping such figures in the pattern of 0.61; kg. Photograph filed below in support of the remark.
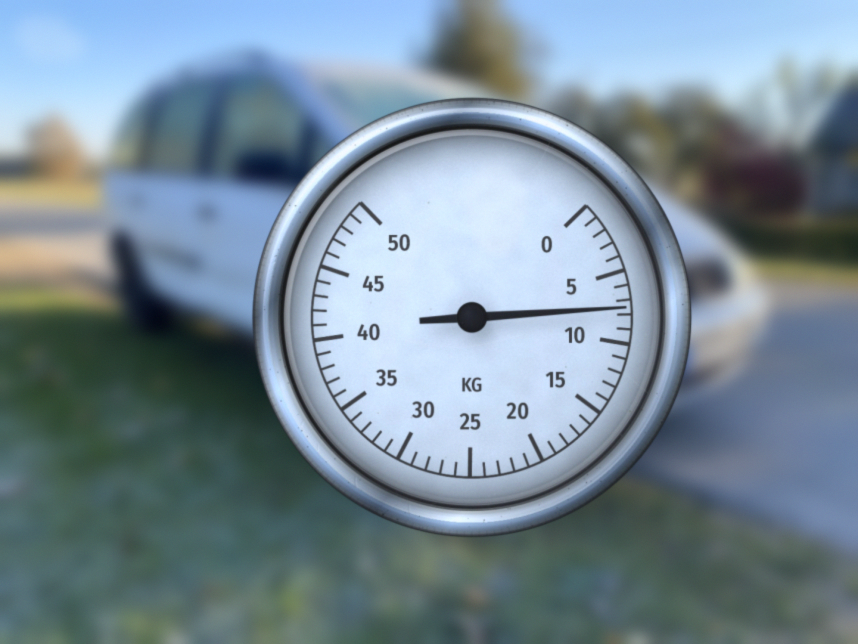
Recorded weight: 7.5; kg
